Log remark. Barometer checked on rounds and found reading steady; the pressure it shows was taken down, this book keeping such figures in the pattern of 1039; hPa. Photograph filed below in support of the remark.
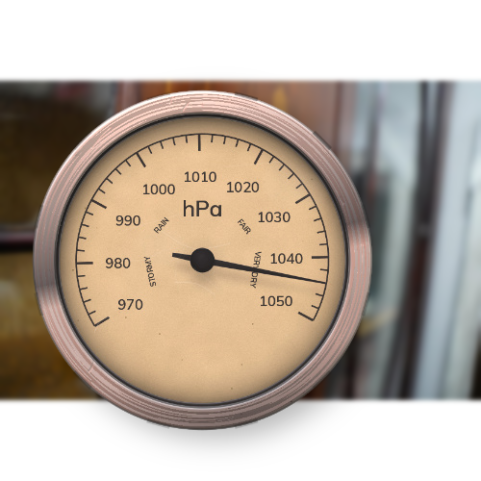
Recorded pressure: 1044; hPa
